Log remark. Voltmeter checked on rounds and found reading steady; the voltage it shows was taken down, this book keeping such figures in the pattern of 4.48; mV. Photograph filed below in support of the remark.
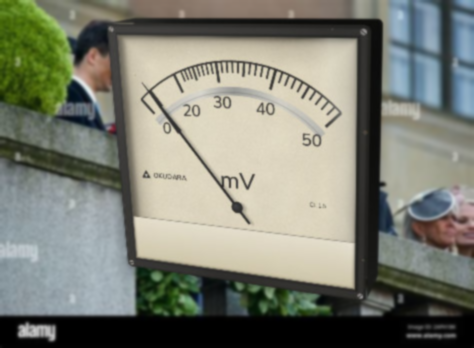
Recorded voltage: 10; mV
